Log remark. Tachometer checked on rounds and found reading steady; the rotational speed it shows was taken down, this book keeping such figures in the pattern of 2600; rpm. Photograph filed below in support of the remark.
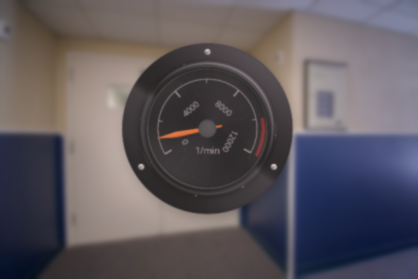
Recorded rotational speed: 1000; rpm
